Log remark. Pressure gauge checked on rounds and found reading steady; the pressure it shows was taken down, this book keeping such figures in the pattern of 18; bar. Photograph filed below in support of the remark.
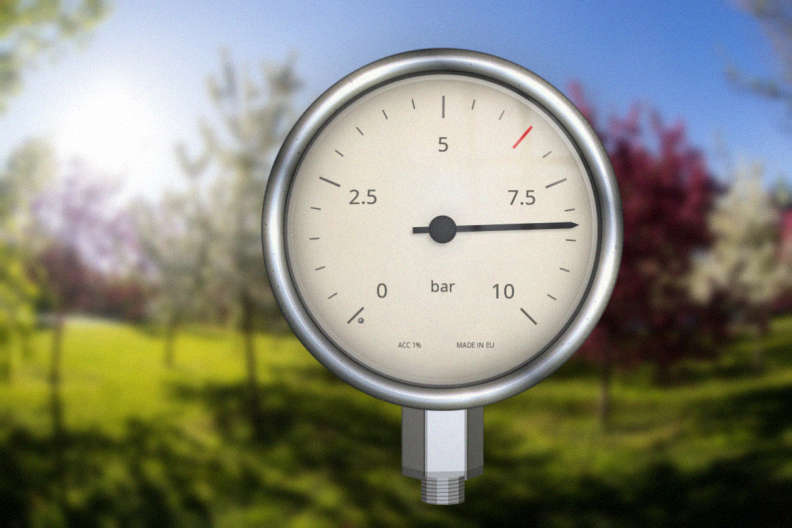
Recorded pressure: 8.25; bar
